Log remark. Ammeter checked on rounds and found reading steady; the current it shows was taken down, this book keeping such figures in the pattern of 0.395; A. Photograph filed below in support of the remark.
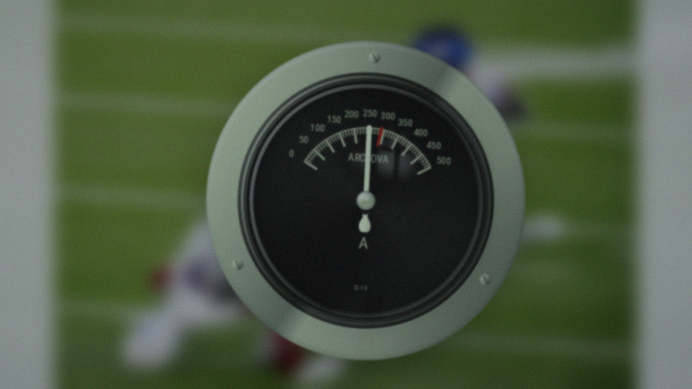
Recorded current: 250; A
